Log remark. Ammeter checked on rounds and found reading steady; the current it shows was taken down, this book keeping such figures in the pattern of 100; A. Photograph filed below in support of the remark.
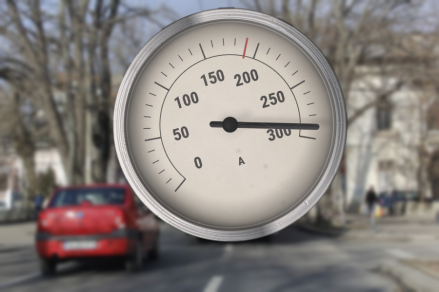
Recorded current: 290; A
